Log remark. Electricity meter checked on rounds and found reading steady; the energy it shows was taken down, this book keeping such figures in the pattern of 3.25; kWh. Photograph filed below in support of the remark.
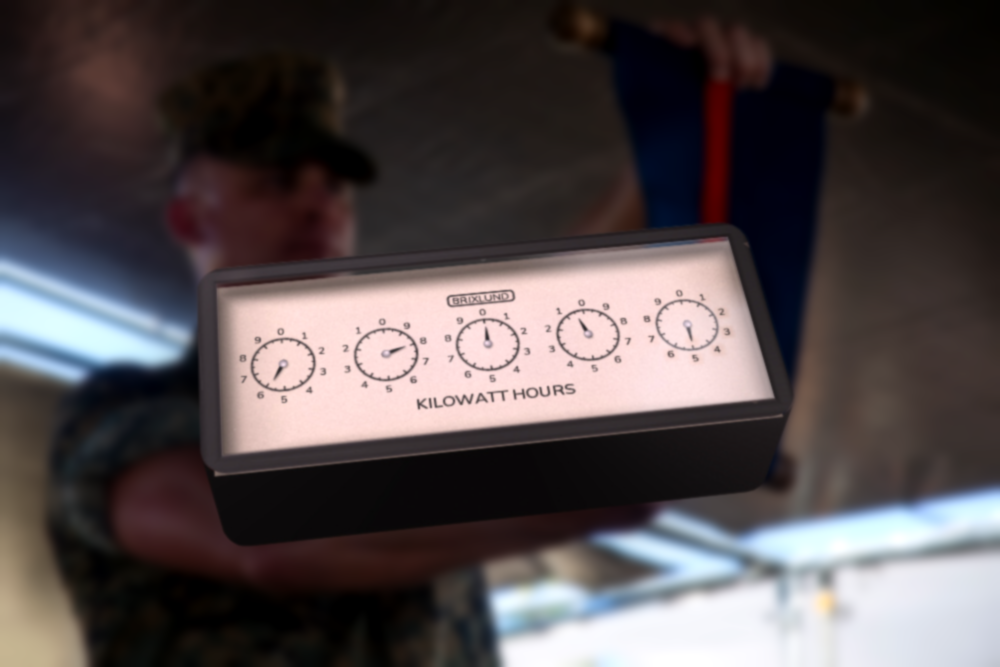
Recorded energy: 58005; kWh
